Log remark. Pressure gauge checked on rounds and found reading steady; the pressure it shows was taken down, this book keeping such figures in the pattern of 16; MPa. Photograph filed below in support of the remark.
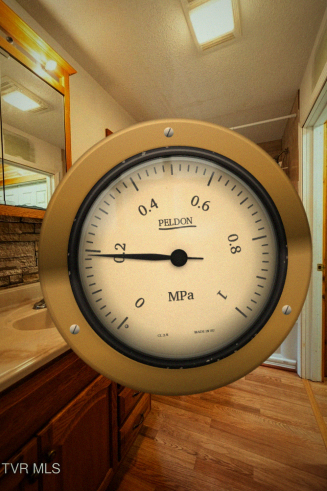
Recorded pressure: 0.19; MPa
